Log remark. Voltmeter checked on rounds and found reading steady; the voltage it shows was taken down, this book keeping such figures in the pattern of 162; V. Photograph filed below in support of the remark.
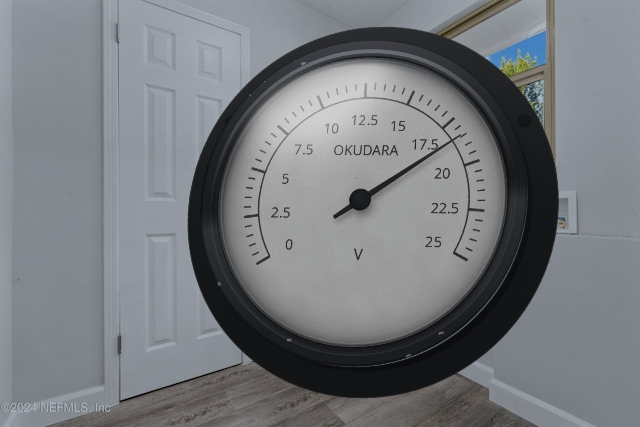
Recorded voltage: 18.5; V
